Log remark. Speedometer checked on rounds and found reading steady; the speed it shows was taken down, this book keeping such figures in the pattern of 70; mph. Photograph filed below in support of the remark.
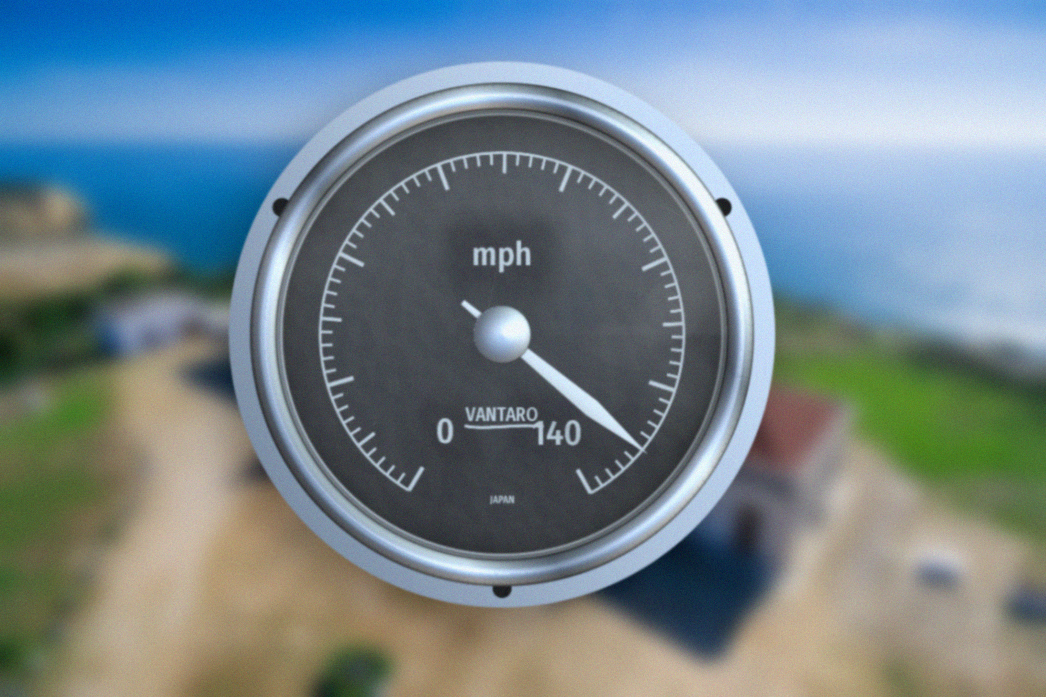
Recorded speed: 130; mph
